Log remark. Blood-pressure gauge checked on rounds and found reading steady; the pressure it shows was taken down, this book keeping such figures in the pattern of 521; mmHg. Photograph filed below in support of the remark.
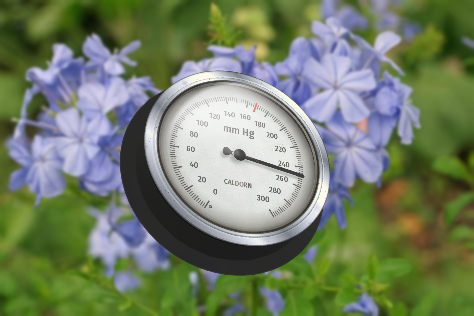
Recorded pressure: 250; mmHg
